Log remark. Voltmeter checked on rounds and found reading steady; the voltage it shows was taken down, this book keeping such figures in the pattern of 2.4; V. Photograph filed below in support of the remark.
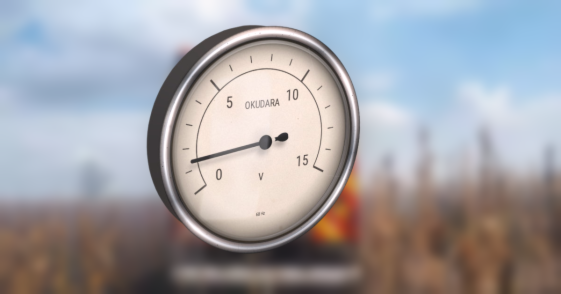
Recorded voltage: 1.5; V
